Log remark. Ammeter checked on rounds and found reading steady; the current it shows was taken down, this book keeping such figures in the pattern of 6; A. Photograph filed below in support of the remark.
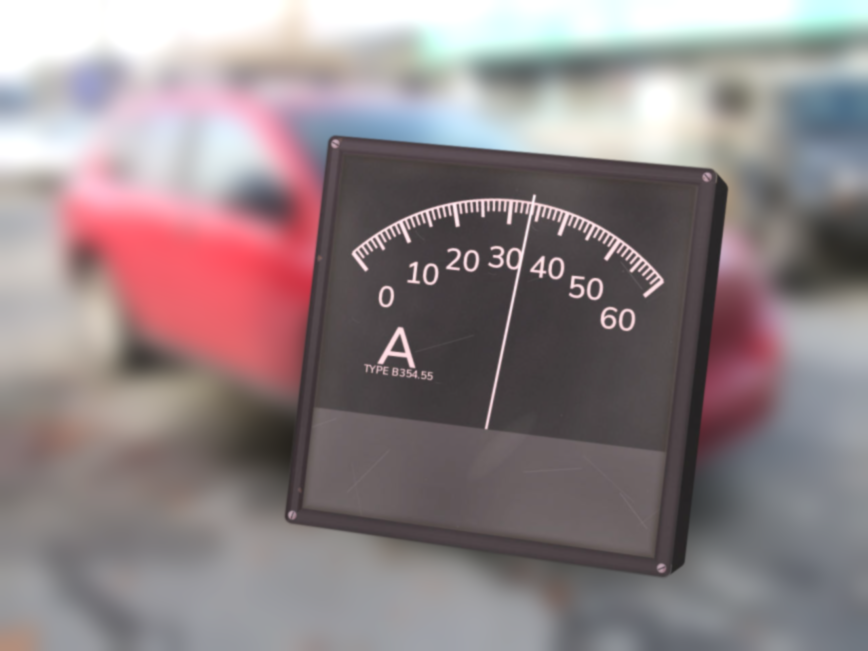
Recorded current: 34; A
